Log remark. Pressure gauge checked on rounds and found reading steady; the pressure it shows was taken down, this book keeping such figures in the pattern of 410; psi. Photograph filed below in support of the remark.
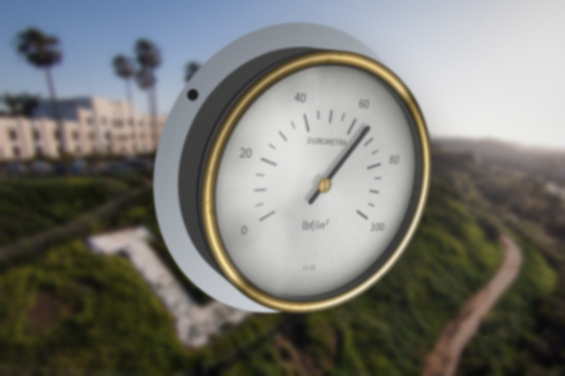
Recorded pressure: 65; psi
